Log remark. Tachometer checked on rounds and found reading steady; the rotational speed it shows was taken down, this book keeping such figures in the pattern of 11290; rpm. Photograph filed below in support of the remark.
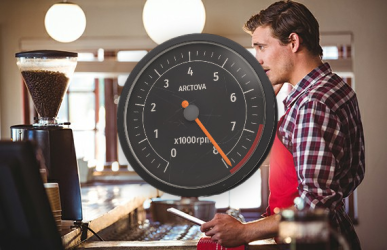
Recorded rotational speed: 7900; rpm
